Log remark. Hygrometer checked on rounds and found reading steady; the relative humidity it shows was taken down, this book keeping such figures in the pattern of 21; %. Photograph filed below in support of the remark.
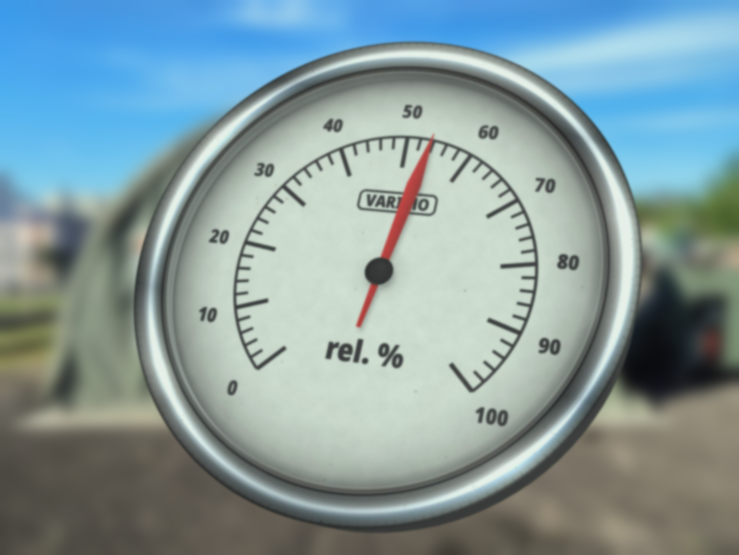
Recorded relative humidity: 54; %
